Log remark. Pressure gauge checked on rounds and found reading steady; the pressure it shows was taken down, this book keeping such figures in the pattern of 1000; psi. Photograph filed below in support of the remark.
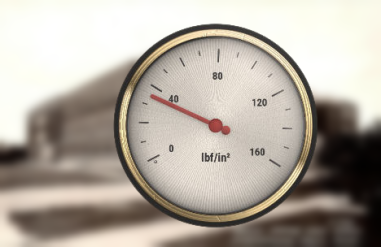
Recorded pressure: 35; psi
